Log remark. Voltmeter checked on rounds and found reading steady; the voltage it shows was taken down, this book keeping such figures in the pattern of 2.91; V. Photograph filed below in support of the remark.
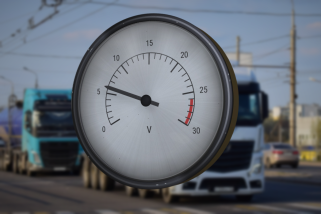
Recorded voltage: 6; V
